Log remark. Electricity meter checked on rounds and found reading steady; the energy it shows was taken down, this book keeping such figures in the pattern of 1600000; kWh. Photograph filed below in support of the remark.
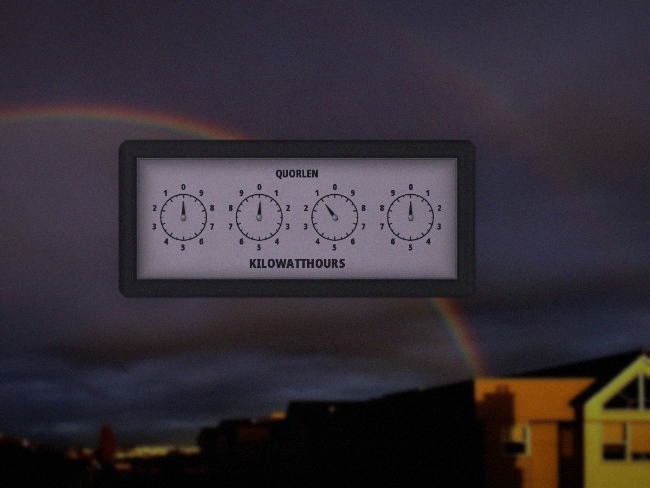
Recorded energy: 10; kWh
